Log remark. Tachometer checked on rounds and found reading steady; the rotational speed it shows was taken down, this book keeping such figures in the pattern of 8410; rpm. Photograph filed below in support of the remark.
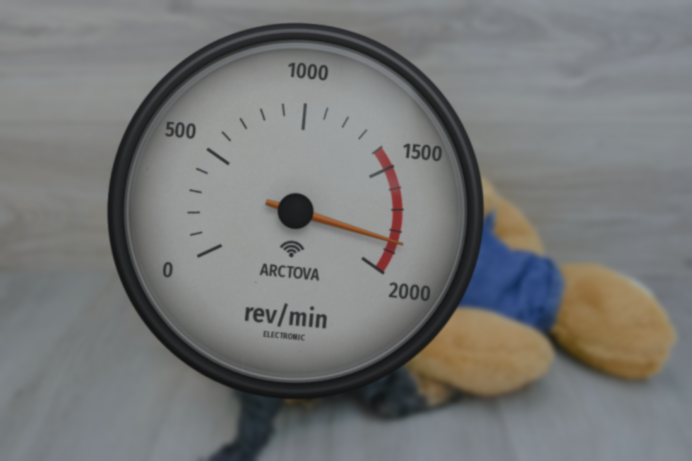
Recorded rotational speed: 1850; rpm
